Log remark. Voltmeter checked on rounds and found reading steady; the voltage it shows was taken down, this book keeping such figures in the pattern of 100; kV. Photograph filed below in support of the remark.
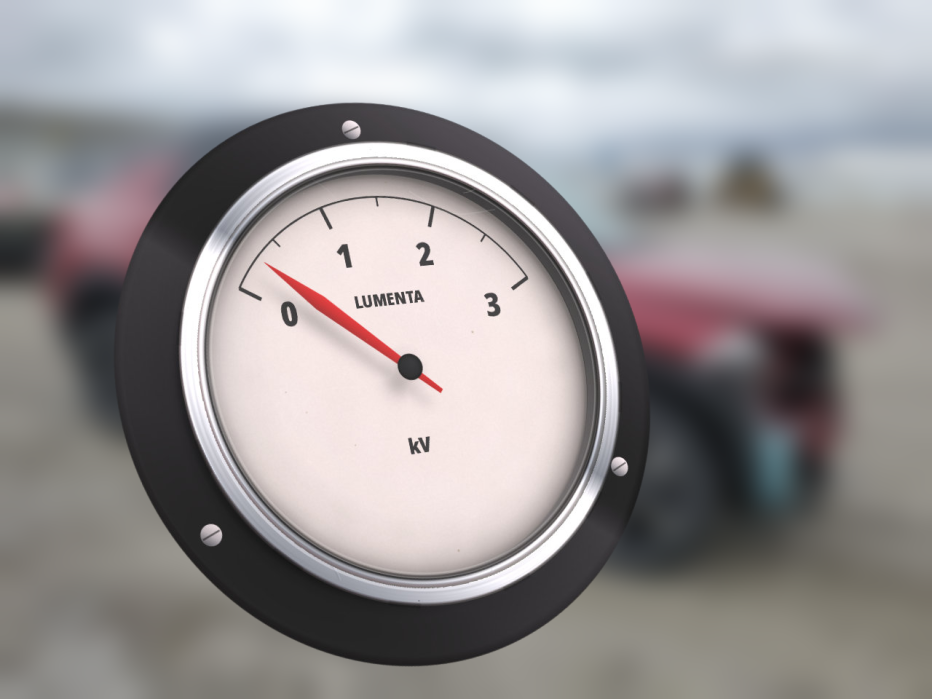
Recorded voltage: 0.25; kV
